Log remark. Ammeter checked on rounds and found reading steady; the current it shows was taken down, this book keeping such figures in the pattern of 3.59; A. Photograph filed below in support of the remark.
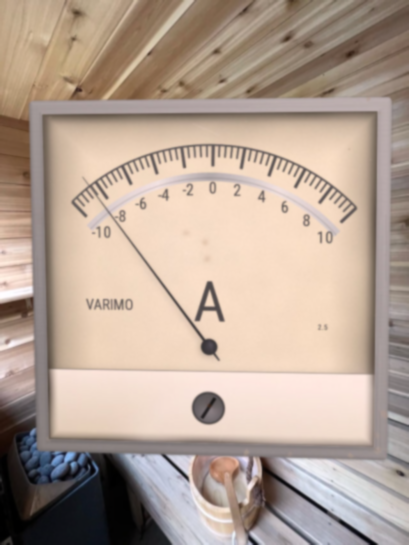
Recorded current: -8.4; A
